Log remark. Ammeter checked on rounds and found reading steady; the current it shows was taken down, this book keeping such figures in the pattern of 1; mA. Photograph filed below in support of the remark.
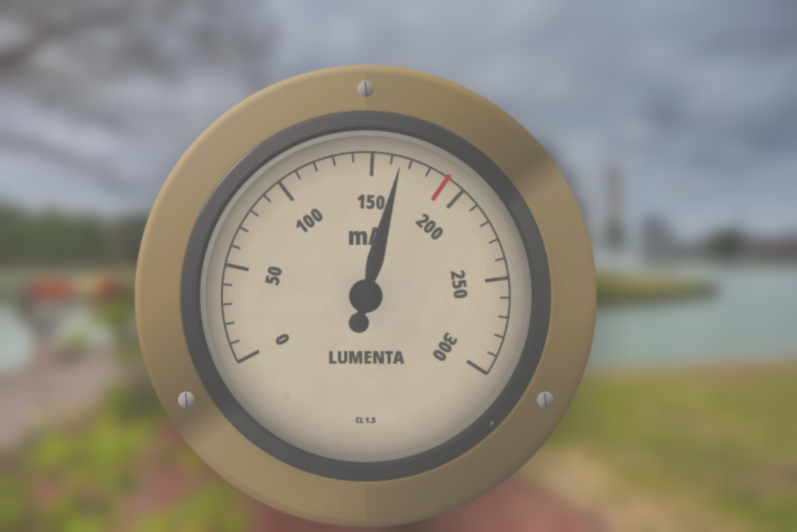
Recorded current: 165; mA
